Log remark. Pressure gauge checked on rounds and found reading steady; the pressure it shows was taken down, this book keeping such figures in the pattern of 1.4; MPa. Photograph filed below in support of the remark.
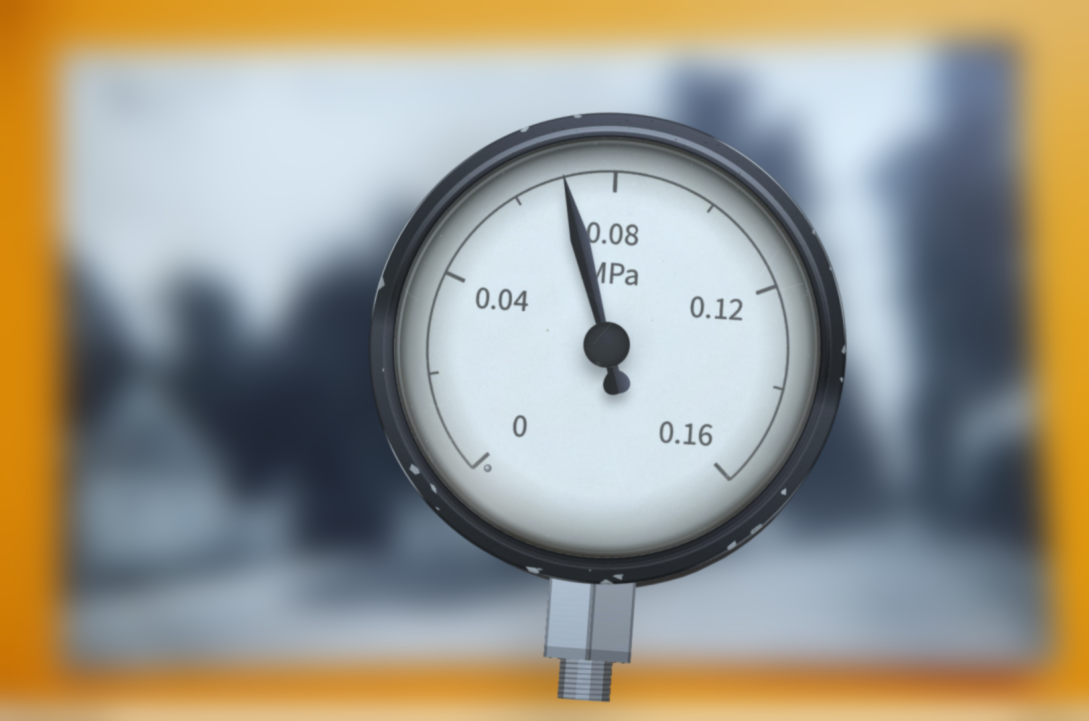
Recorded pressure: 0.07; MPa
